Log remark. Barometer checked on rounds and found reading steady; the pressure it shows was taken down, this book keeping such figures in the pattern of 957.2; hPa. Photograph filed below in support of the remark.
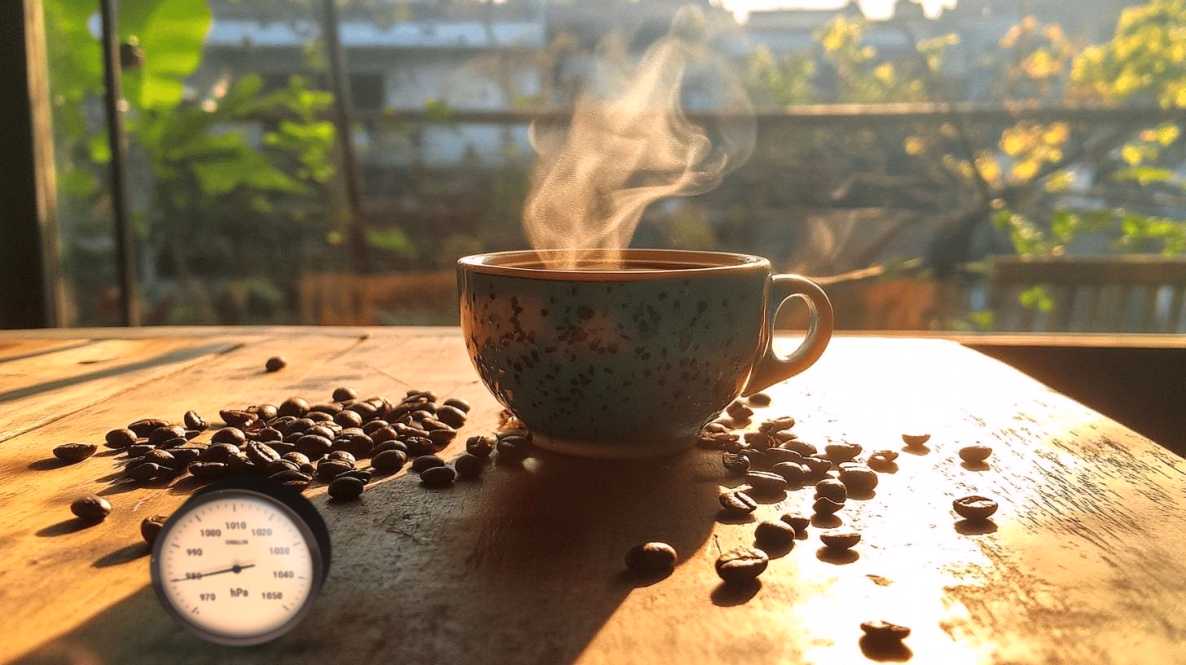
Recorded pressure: 980; hPa
